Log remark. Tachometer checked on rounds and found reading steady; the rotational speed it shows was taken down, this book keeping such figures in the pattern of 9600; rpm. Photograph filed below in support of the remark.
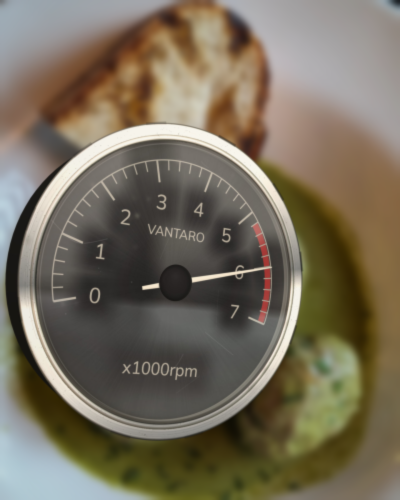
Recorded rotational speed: 6000; rpm
